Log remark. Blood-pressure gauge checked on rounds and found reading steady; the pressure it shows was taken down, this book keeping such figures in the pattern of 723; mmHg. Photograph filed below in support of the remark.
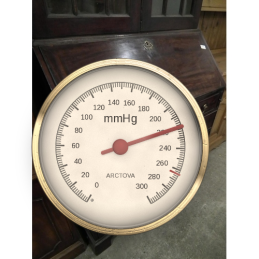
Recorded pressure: 220; mmHg
